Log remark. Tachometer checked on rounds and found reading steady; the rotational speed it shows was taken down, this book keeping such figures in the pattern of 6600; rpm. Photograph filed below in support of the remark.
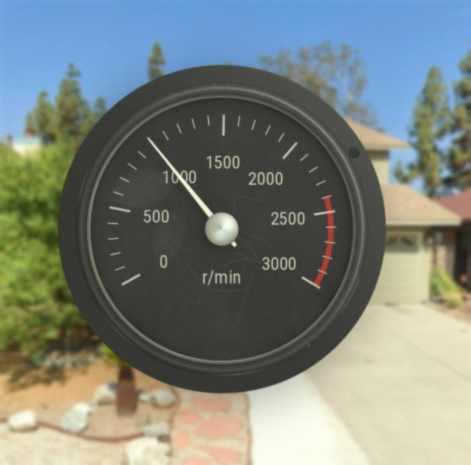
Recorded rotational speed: 1000; rpm
